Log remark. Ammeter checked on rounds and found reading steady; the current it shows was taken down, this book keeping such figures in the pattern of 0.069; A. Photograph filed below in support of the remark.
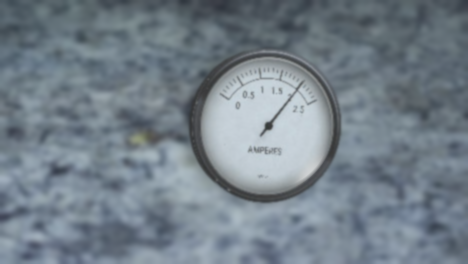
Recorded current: 2; A
